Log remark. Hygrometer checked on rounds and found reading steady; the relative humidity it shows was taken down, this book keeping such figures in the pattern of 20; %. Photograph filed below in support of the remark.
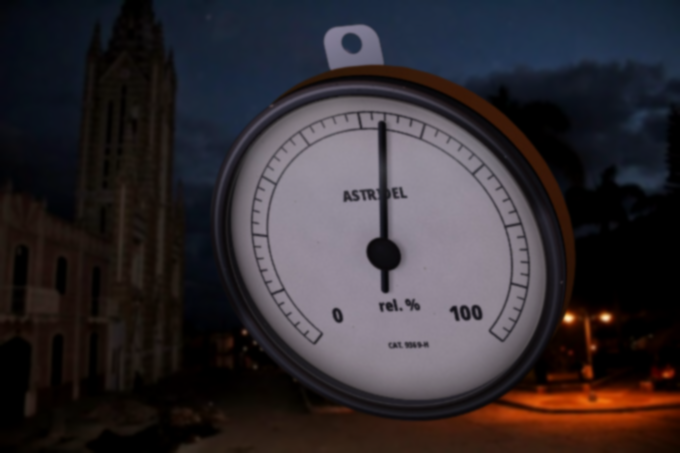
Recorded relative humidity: 54; %
